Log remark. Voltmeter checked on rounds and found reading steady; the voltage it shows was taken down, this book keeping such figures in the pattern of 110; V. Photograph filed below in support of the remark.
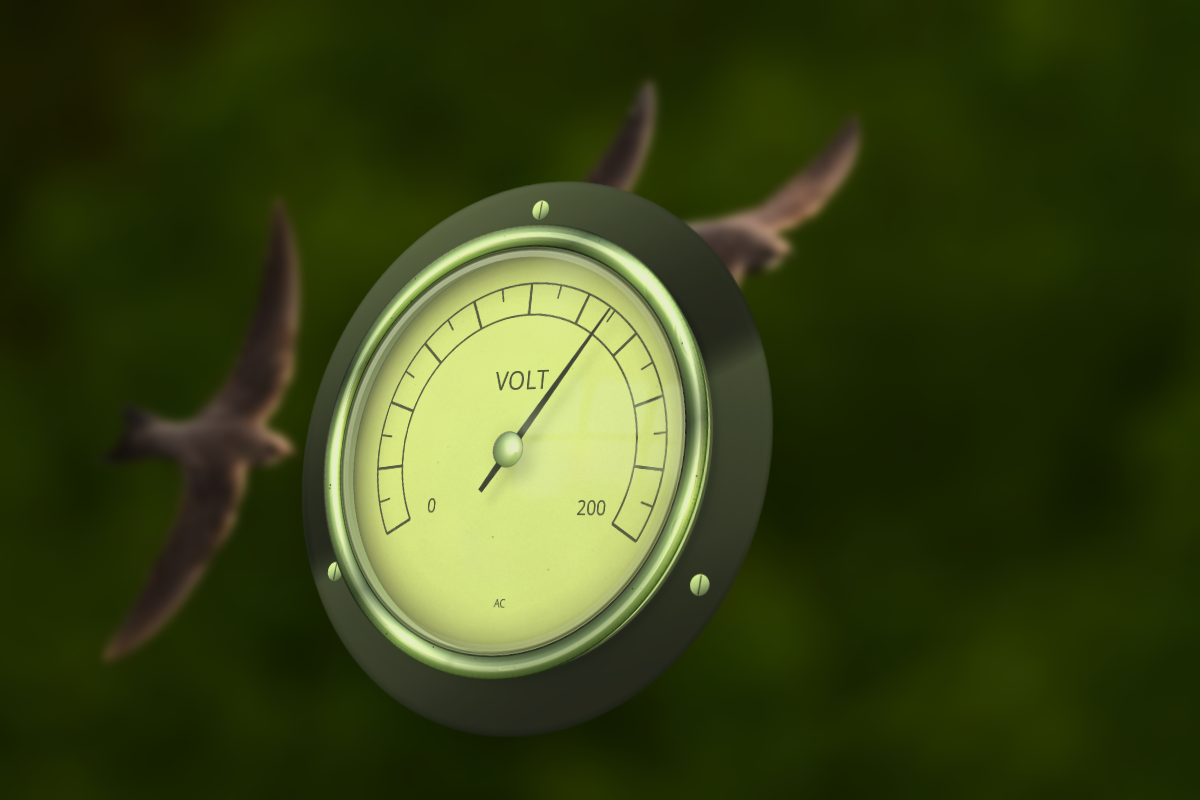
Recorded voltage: 130; V
